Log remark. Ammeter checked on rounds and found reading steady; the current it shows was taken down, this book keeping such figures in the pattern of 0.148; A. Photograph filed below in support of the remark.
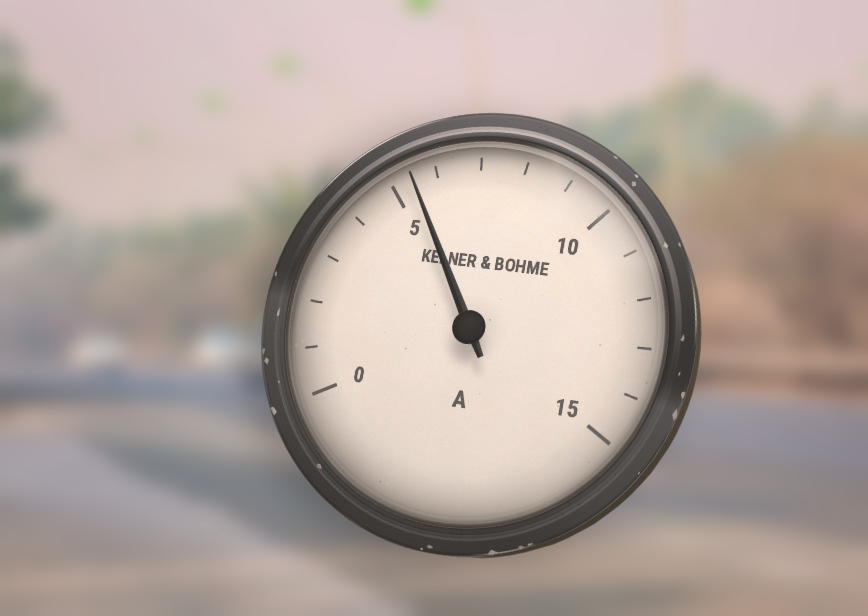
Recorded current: 5.5; A
